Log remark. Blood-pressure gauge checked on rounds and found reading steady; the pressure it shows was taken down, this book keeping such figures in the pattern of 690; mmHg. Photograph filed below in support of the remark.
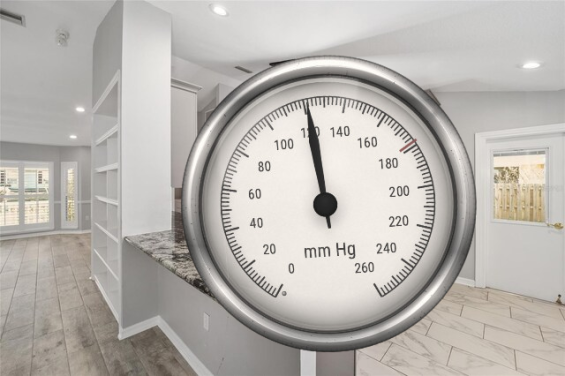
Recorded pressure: 122; mmHg
